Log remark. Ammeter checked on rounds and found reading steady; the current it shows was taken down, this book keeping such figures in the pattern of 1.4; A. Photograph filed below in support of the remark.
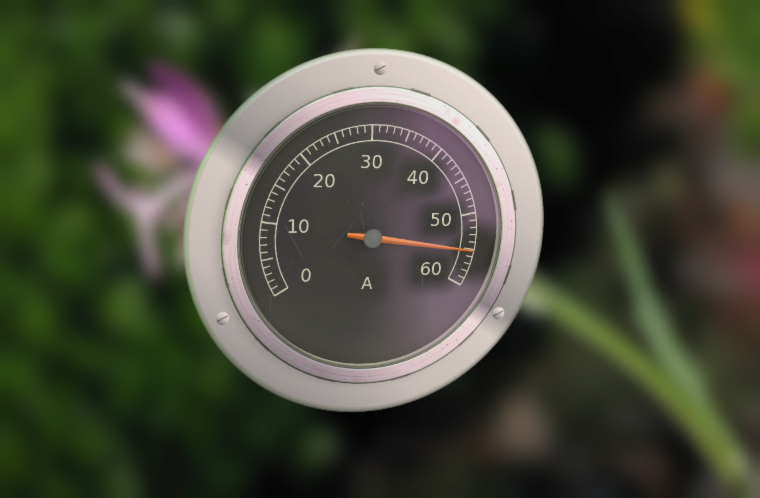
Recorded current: 55; A
